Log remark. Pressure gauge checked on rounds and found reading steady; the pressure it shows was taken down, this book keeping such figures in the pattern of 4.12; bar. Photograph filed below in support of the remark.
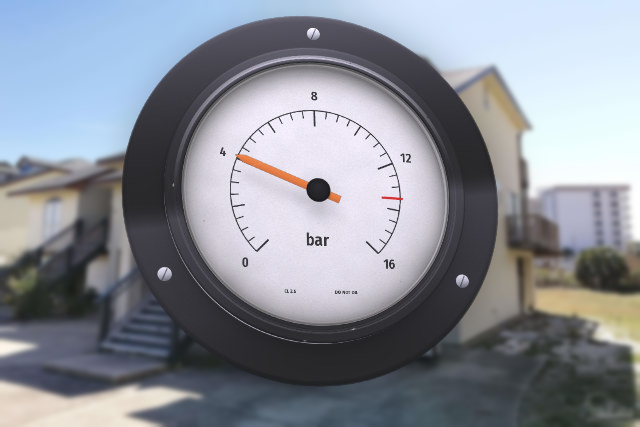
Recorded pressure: 4; bar
